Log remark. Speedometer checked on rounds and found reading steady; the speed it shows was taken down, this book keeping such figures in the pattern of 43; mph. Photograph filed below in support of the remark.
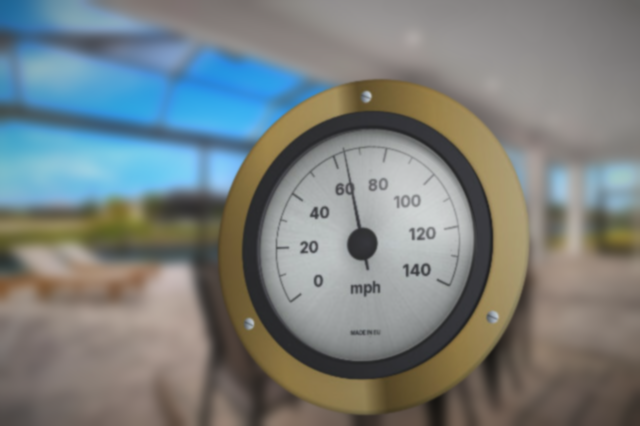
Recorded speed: 65; mph
